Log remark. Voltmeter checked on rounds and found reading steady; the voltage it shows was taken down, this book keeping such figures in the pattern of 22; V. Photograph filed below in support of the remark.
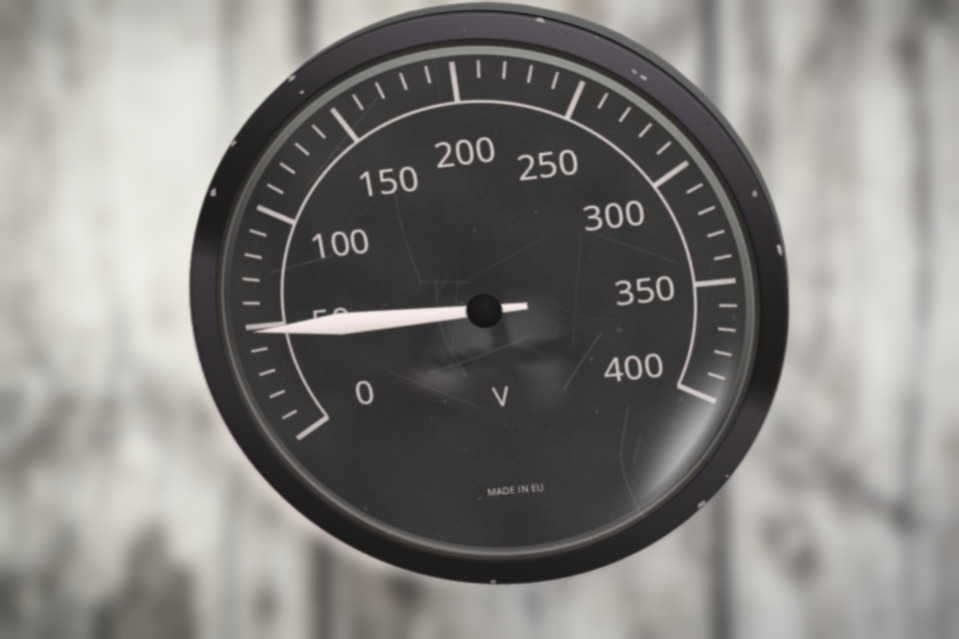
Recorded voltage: 50; V
